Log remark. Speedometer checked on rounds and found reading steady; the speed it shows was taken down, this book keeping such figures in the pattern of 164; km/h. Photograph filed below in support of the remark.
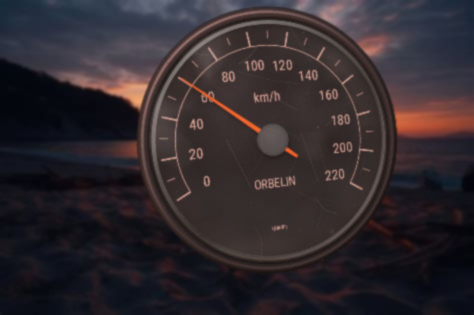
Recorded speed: 60; km/h
